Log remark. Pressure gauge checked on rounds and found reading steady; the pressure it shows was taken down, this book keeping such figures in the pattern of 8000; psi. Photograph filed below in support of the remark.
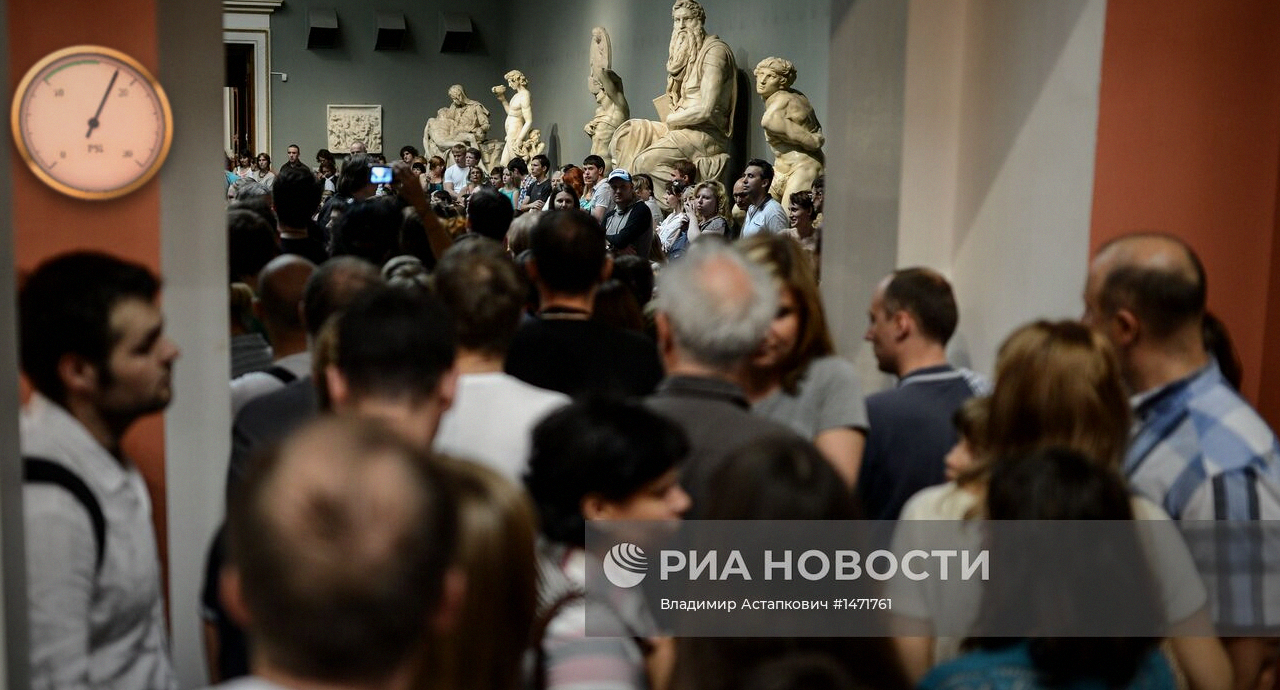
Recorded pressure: 18; psi
